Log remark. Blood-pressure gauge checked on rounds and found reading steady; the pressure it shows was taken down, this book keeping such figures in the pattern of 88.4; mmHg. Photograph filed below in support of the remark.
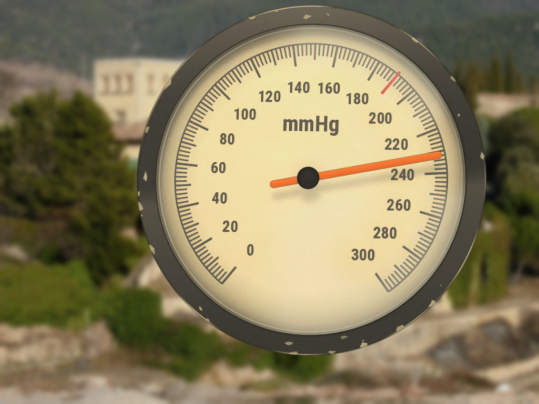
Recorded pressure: 232; mmHg
